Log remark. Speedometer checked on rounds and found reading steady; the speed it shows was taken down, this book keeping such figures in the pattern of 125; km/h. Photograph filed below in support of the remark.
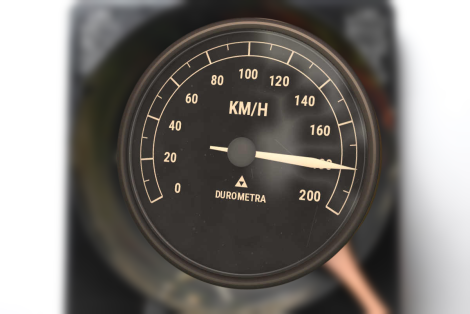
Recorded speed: 180; km/h
